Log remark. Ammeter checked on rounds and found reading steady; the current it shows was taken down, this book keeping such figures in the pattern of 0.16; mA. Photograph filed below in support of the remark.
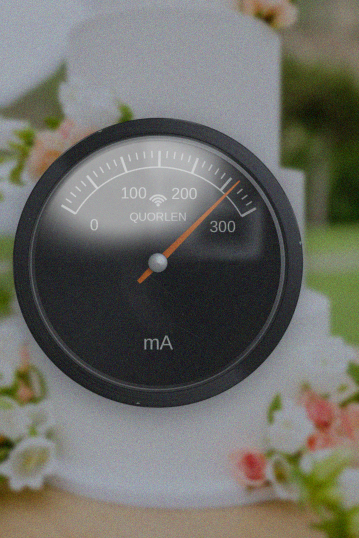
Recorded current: 260; mA
